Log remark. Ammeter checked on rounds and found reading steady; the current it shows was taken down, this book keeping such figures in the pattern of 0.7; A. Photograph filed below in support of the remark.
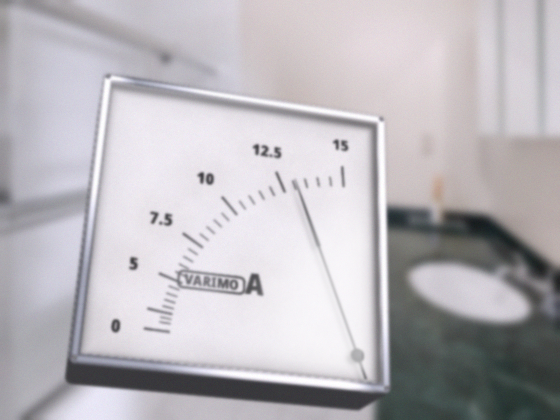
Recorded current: 13; A
